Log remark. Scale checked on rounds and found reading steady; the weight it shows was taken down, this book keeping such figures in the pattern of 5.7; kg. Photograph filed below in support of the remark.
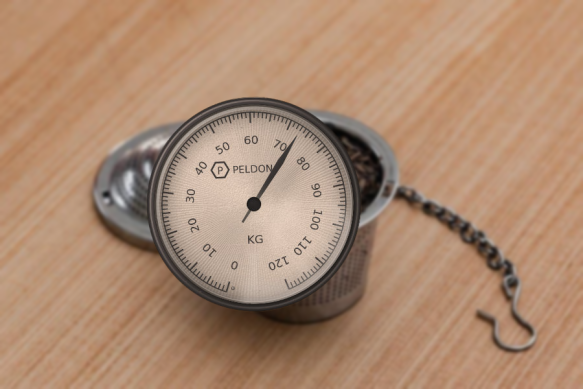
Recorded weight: 73; kg
